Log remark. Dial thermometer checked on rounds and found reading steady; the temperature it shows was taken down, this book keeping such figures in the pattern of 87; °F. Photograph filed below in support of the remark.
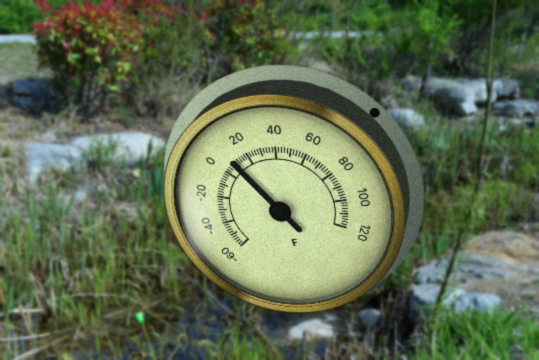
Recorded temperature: 10; °F
